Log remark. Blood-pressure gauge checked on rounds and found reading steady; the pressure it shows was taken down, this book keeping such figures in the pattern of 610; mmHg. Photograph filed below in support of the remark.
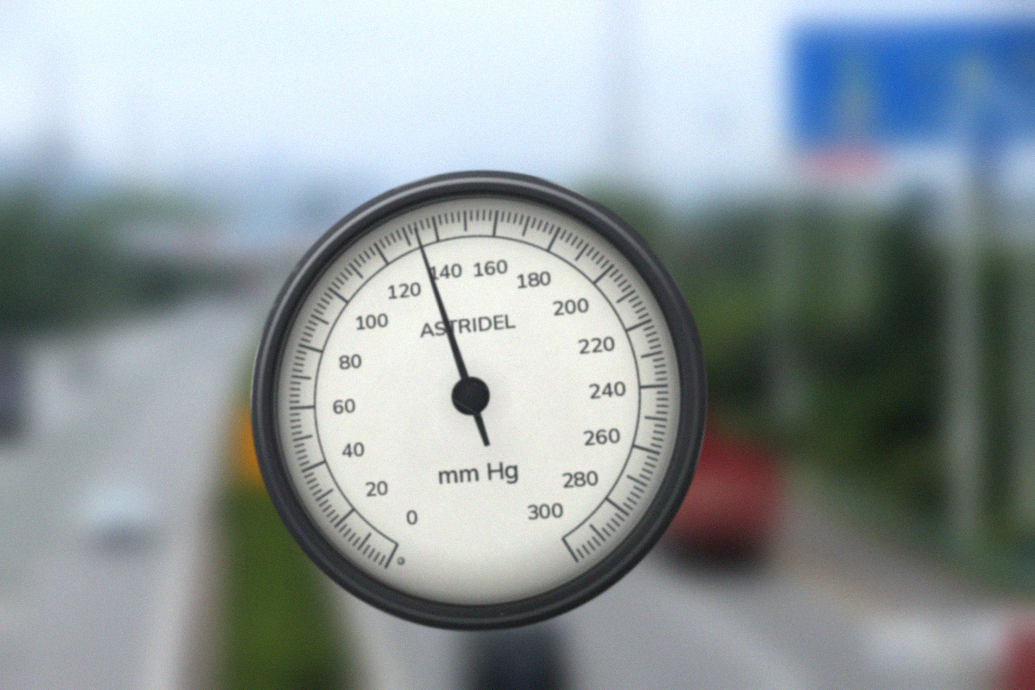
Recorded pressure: 134; mmHg
